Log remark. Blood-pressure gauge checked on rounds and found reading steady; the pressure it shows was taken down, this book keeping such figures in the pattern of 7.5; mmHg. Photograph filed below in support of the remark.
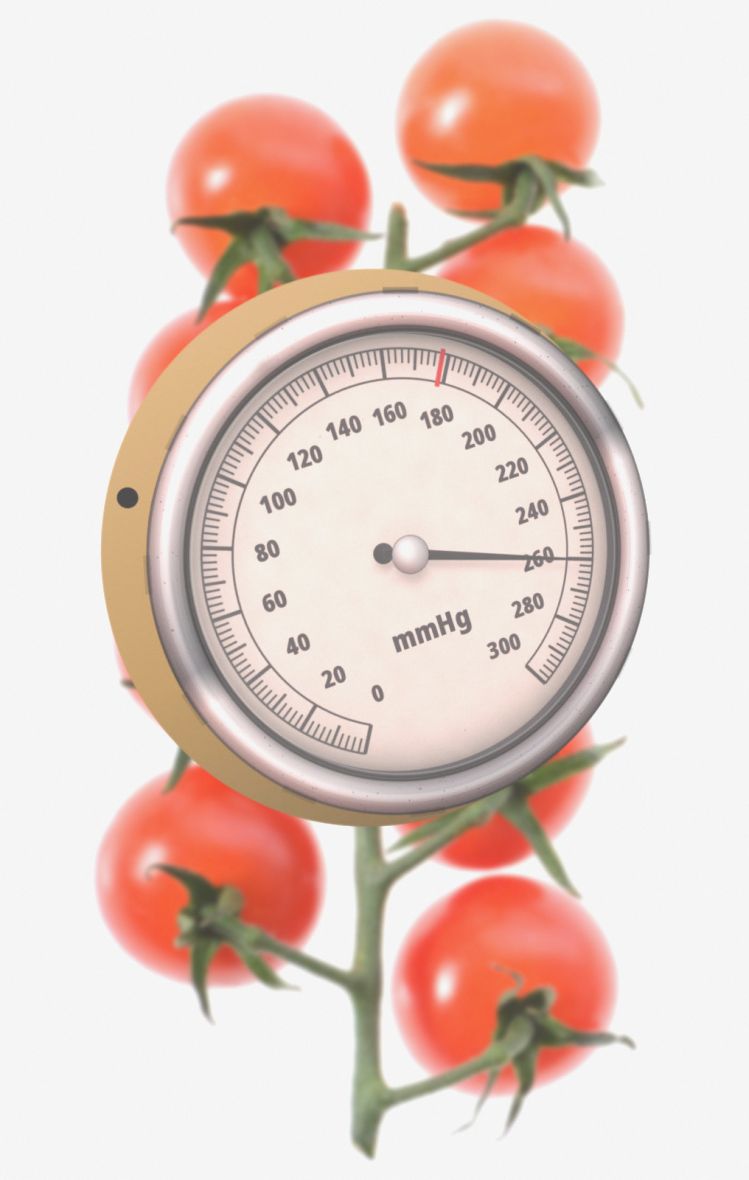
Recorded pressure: 260; mmHg
